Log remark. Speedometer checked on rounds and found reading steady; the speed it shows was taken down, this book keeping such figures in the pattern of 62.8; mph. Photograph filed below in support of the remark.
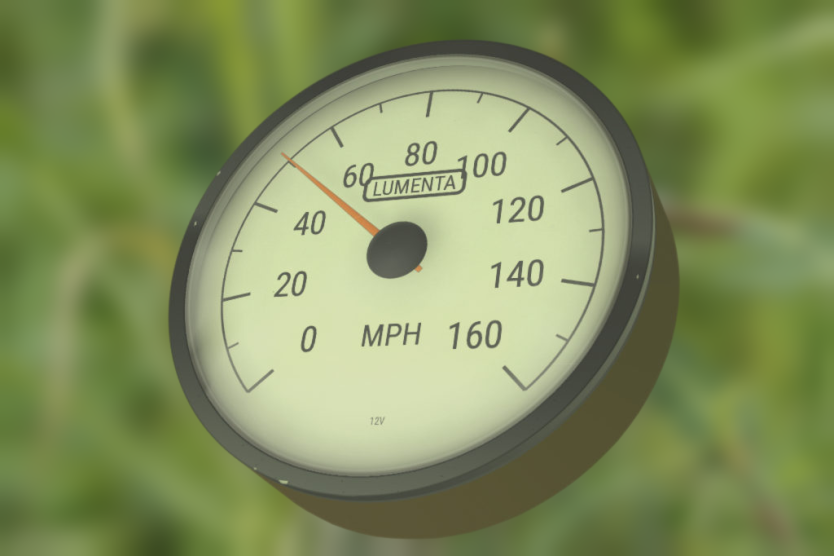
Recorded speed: 50; mph
